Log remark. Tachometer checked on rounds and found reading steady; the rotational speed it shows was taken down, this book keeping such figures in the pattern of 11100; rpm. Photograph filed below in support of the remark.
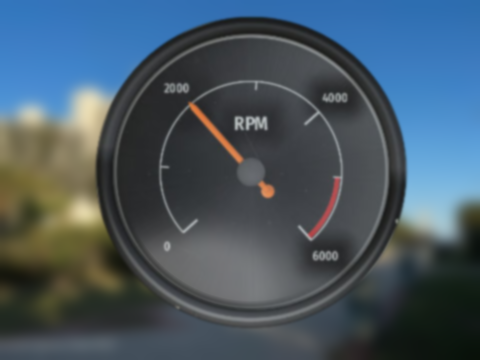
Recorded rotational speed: 2000; rpm
